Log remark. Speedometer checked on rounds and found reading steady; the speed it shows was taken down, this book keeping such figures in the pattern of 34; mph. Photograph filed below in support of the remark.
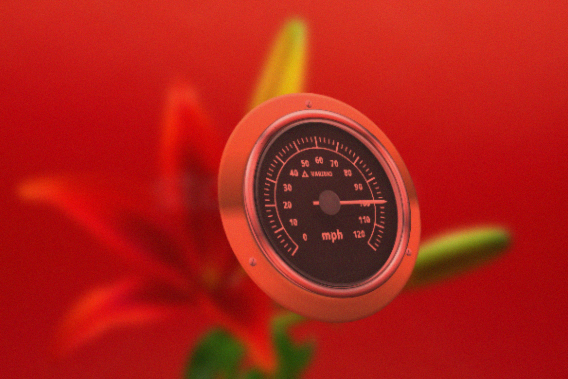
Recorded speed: 100; mph
